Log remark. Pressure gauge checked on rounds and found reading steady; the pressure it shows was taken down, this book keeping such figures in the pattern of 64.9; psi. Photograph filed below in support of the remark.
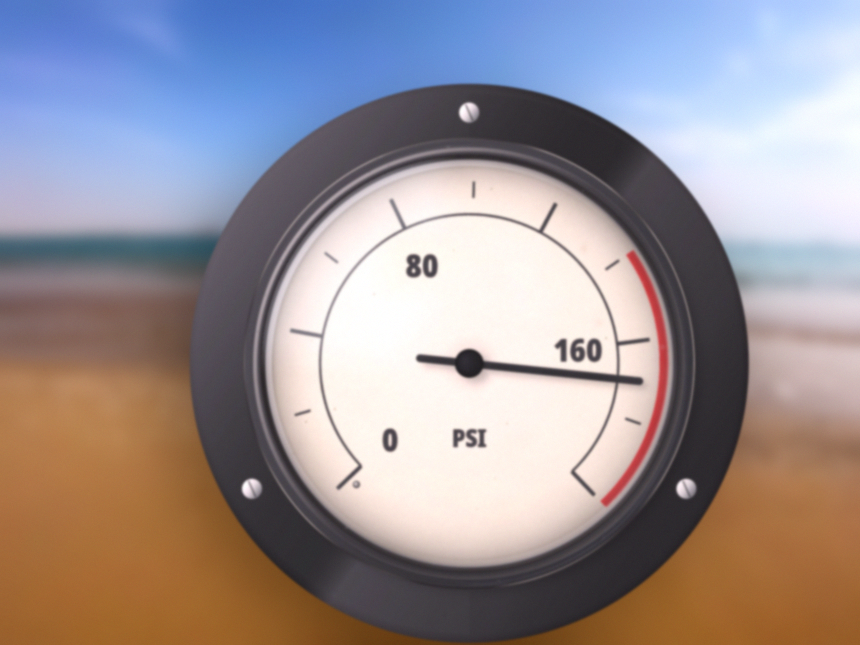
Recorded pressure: 170; psi
